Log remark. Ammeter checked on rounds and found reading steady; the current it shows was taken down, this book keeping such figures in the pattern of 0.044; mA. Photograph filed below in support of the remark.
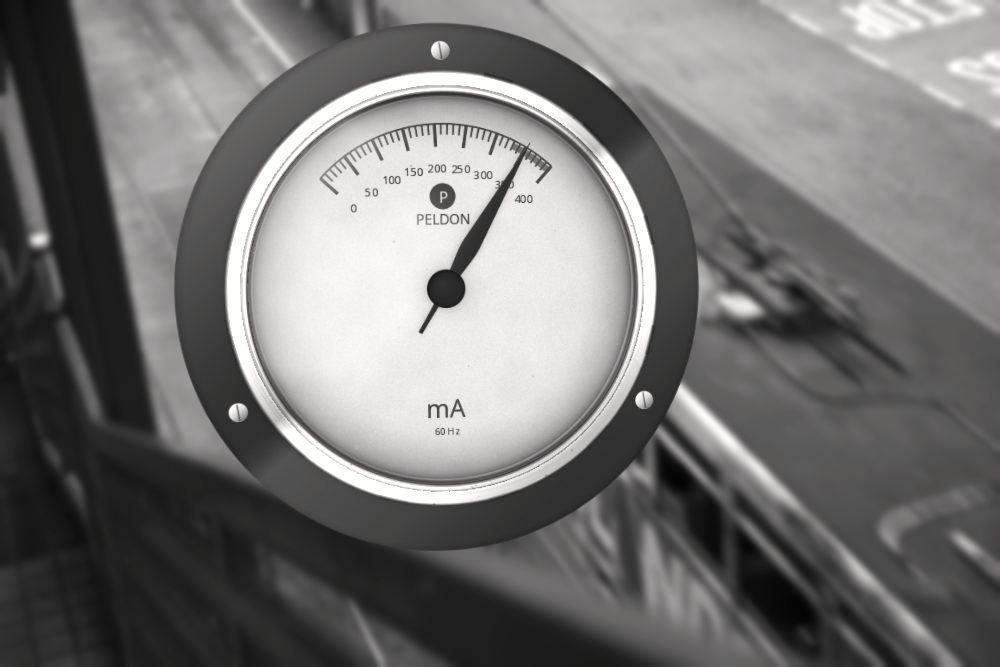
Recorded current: 350; mA
